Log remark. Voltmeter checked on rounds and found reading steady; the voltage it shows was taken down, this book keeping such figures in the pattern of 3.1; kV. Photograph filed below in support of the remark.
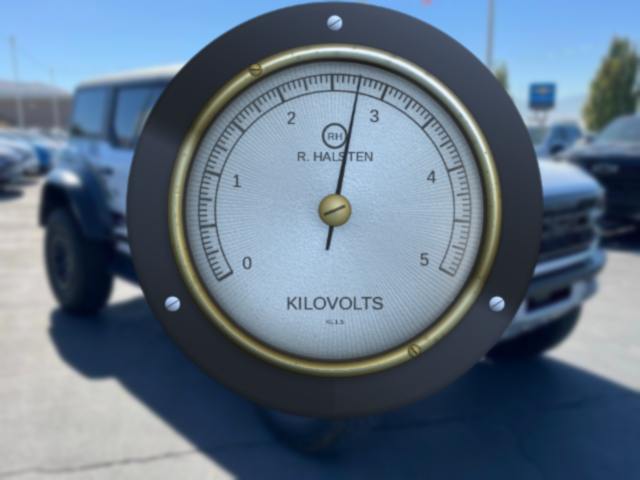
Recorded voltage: 2.75; kV
